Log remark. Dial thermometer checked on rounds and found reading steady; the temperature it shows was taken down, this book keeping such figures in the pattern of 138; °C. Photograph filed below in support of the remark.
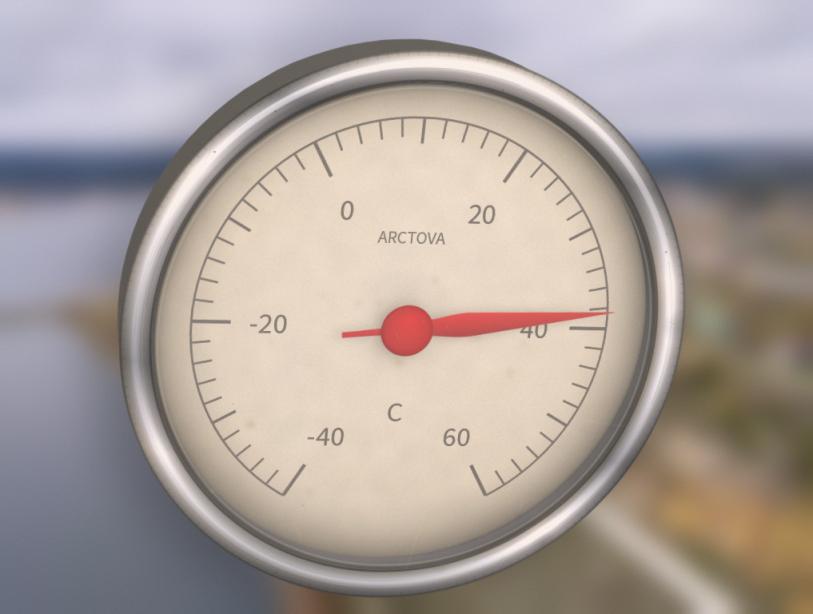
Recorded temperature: 38; °C
